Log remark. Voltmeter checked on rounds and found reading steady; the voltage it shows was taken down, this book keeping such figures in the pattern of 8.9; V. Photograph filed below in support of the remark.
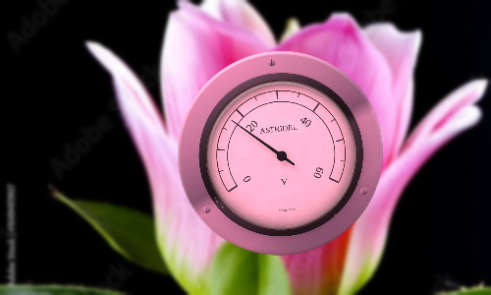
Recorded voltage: 17.5; V
